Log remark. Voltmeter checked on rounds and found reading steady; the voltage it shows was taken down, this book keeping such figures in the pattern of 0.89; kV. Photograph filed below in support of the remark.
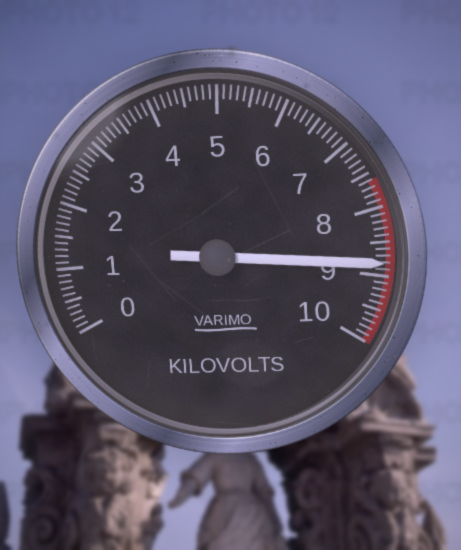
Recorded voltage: 8.8; kV
